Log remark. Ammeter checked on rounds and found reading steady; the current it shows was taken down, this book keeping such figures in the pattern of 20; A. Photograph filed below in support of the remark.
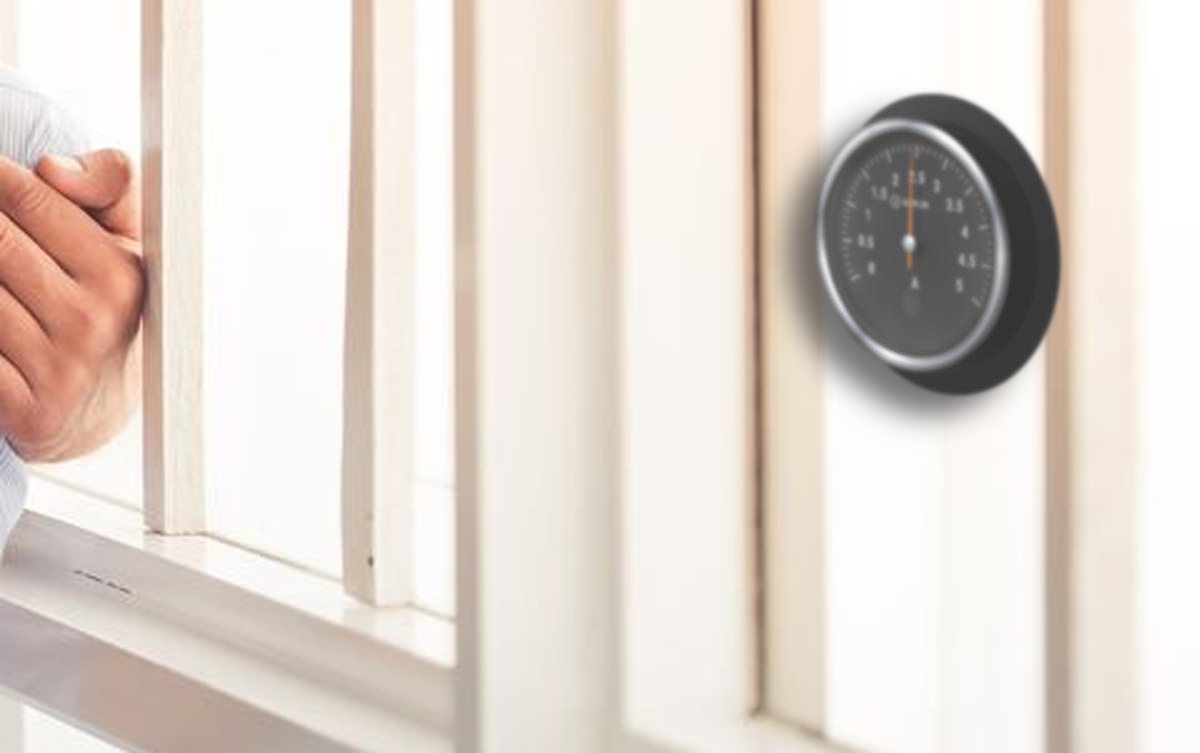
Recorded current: 2.5; A
